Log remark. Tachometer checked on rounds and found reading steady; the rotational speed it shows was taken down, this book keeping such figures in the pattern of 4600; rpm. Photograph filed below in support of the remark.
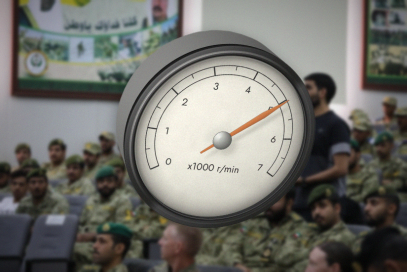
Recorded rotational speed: 5000; rpm
